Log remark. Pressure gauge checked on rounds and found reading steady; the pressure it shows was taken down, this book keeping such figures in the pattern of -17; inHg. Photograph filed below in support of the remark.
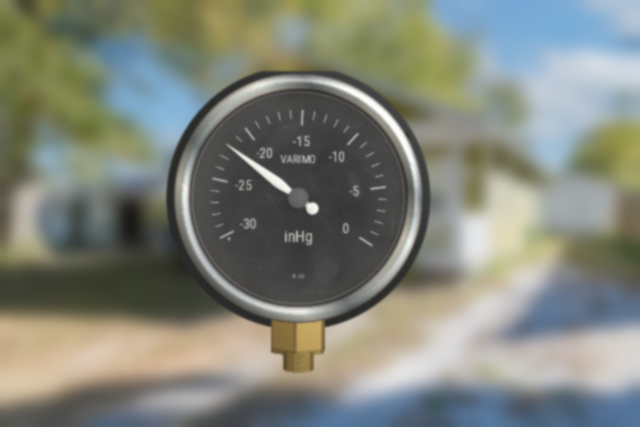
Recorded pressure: -22; inHg
